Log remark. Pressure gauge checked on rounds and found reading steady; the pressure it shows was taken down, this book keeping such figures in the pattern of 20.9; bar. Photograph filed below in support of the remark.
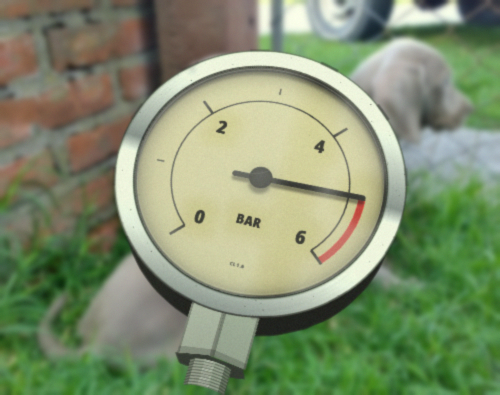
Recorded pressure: 5; bar
